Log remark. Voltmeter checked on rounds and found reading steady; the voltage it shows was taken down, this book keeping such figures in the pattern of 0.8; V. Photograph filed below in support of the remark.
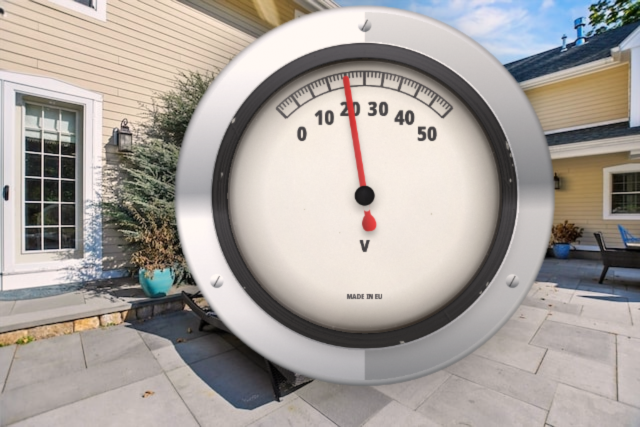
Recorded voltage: 20; V
